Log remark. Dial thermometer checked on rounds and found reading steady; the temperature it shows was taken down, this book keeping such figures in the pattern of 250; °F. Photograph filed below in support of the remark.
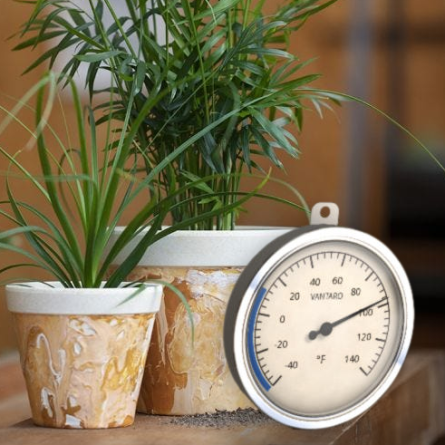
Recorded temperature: 96; °F
